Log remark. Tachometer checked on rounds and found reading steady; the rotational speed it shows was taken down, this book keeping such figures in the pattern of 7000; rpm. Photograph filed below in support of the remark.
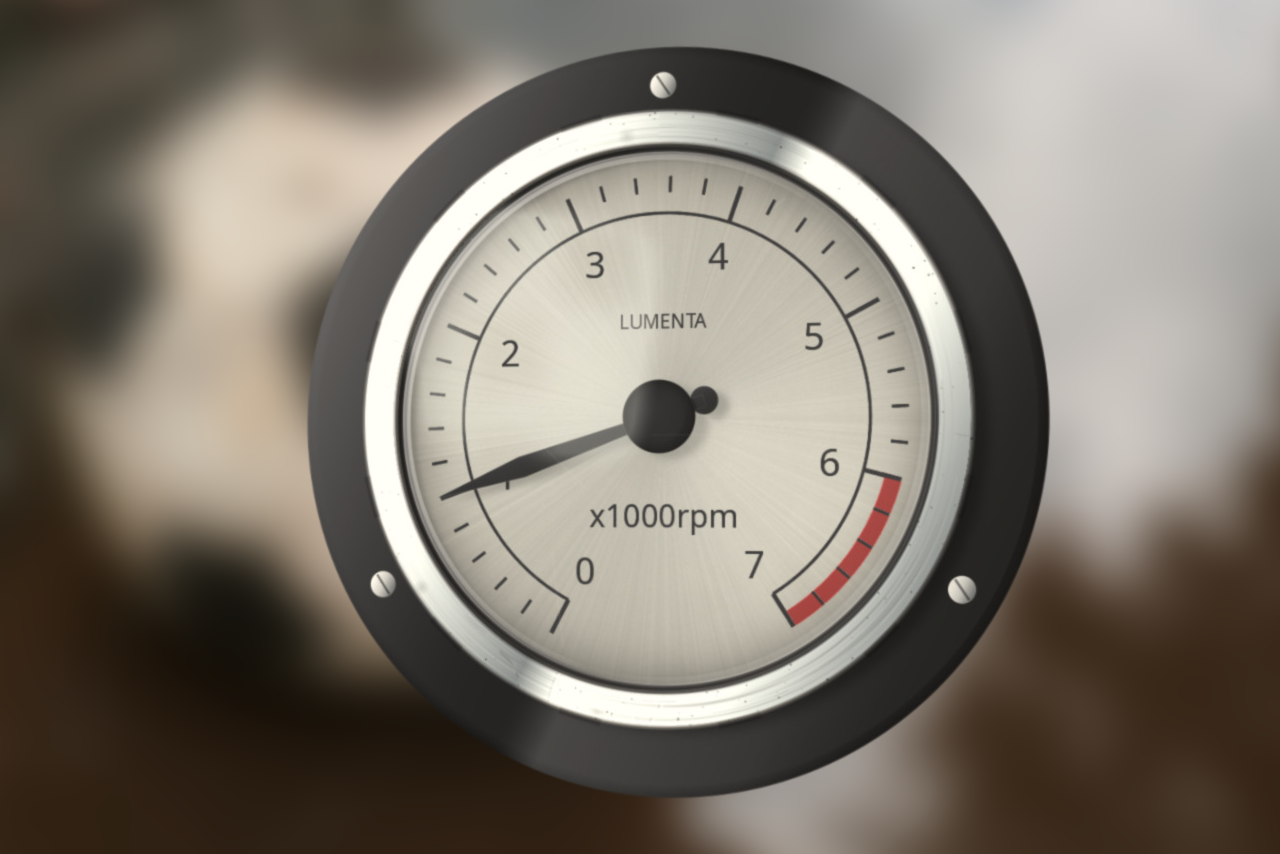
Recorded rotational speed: 1000; rpm
